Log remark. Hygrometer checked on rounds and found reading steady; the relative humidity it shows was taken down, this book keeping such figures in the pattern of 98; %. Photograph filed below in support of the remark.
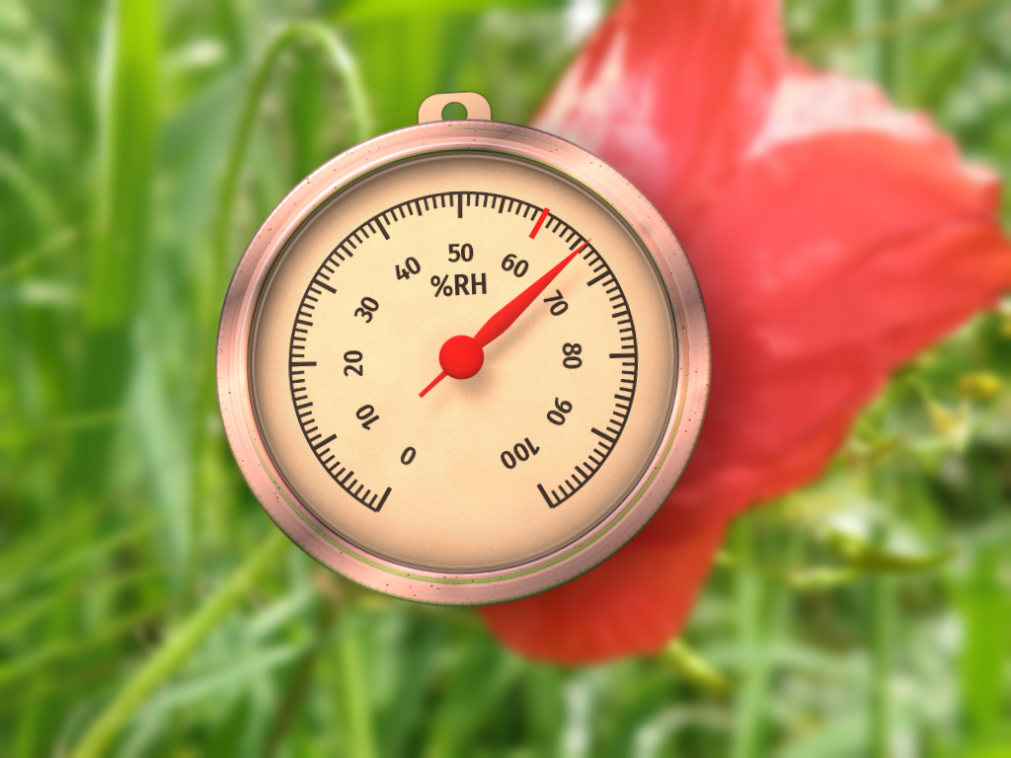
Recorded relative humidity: 66; %
